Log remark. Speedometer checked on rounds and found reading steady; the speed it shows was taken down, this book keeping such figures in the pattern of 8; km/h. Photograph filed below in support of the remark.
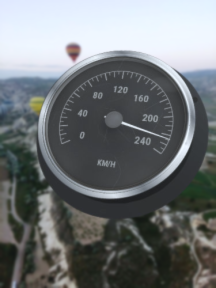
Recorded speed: 225; km/h
